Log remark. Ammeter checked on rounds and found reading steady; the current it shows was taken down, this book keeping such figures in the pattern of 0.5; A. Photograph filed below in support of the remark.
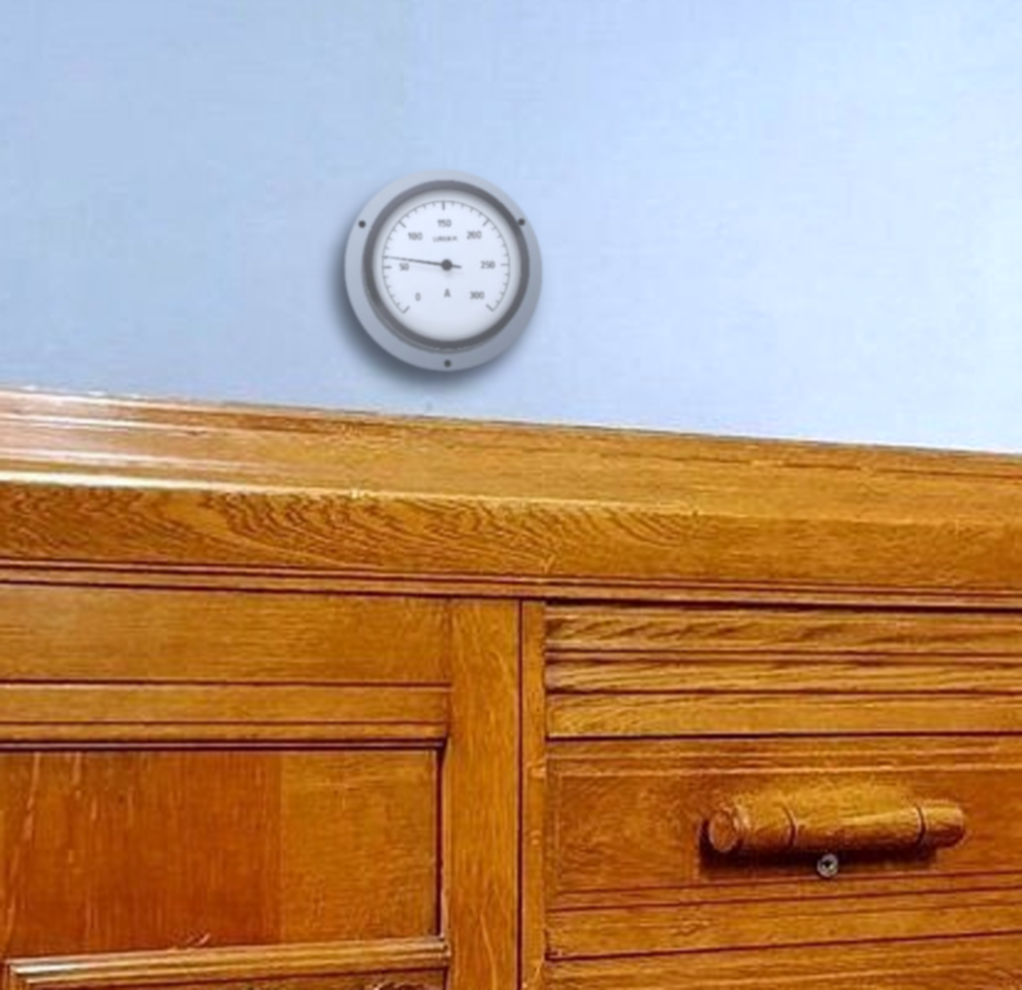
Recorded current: 60; A
